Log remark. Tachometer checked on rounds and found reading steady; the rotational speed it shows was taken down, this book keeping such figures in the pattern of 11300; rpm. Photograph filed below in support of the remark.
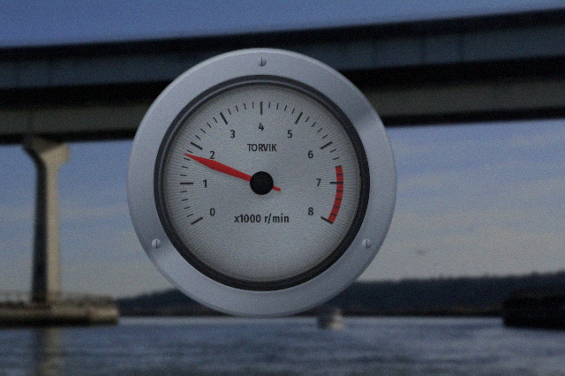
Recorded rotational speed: 1700; rpm
